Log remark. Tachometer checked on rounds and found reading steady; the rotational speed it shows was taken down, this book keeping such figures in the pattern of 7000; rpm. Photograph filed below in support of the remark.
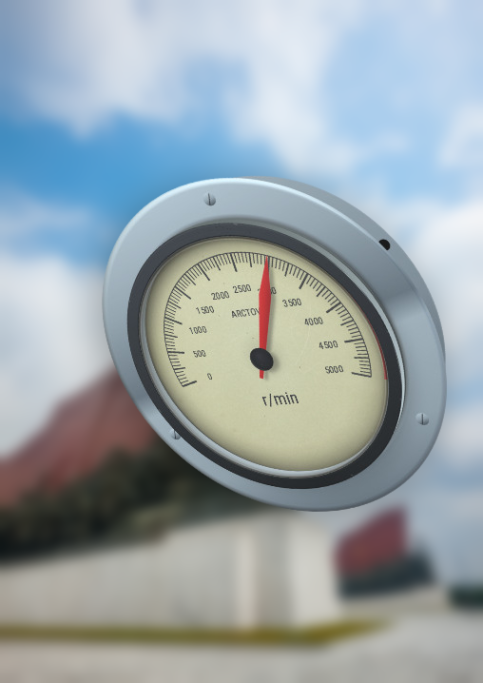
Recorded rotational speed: 3000; rpm
